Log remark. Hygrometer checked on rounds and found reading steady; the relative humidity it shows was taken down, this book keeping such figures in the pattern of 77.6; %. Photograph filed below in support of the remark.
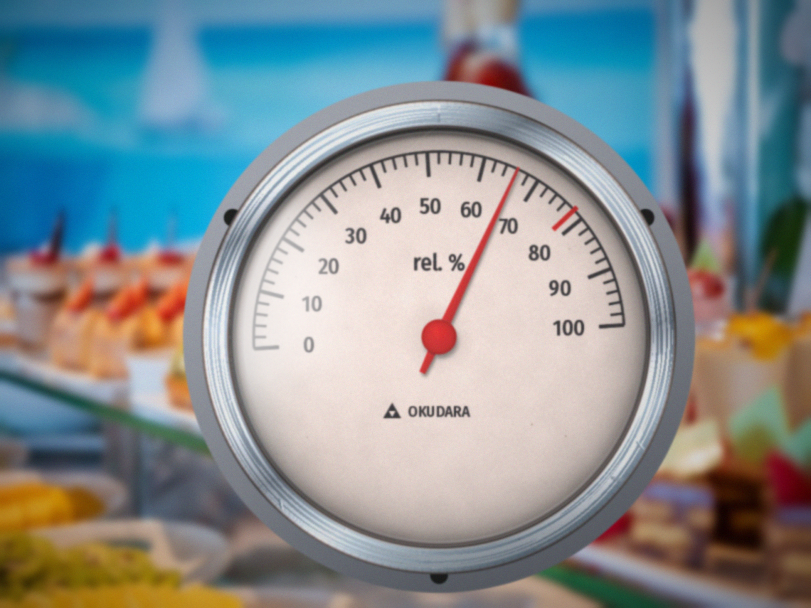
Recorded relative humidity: 66; %
